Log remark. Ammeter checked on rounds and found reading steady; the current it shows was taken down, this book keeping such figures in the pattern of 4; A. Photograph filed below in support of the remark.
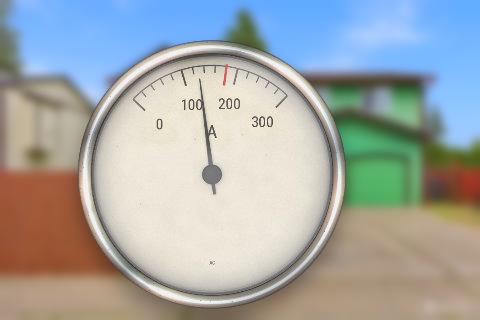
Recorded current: 130; A
